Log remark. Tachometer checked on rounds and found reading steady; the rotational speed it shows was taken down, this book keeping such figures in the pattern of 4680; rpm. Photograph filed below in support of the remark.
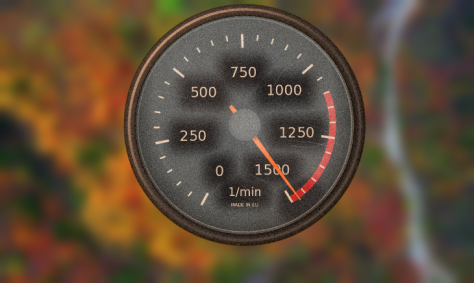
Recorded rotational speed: 1475; rpm
